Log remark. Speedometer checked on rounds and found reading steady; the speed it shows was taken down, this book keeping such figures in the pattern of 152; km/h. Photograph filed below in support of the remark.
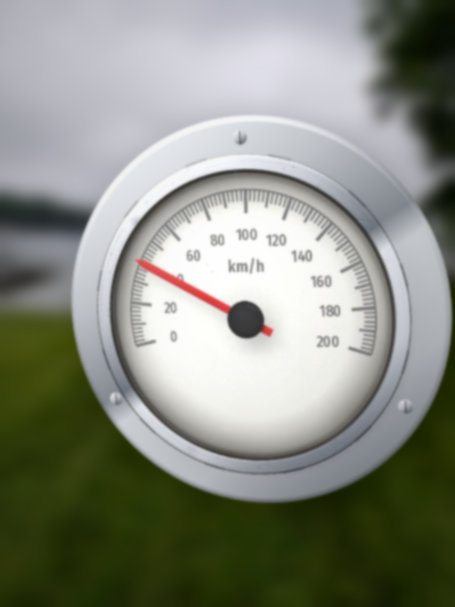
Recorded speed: 40; km/h
